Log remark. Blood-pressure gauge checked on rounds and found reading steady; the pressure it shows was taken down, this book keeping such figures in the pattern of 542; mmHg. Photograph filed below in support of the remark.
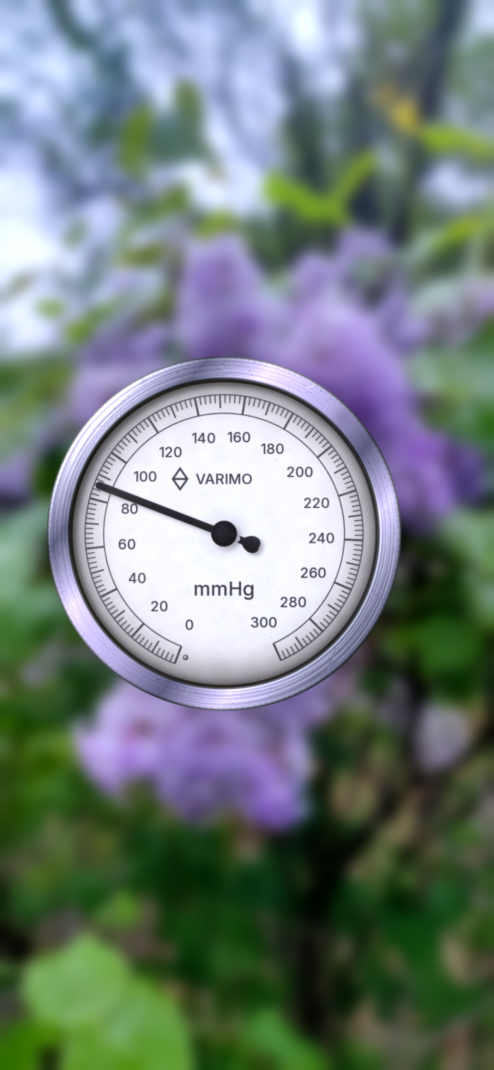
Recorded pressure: 86; mmHg
